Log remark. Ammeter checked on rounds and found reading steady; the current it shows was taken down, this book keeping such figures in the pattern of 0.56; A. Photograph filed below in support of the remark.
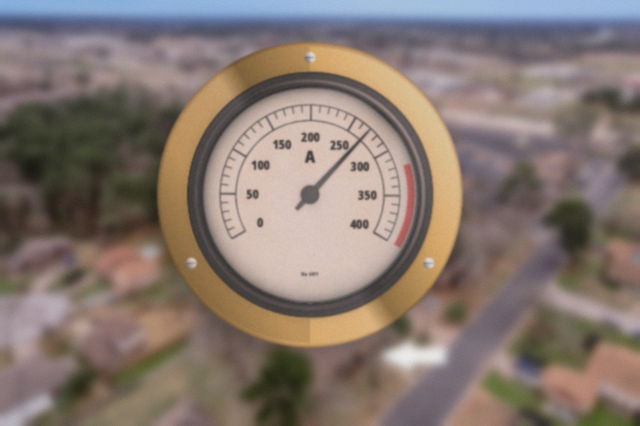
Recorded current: 270; A
